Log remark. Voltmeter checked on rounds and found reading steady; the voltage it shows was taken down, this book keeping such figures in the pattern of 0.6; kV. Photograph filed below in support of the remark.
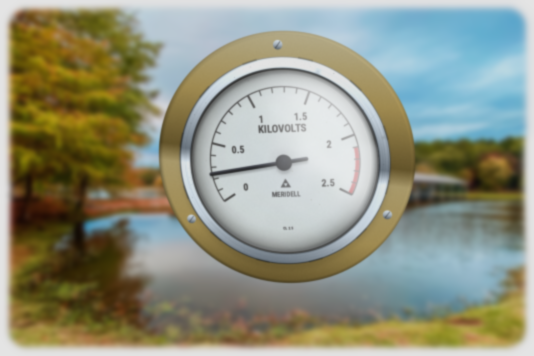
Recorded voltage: 0.25; kV
